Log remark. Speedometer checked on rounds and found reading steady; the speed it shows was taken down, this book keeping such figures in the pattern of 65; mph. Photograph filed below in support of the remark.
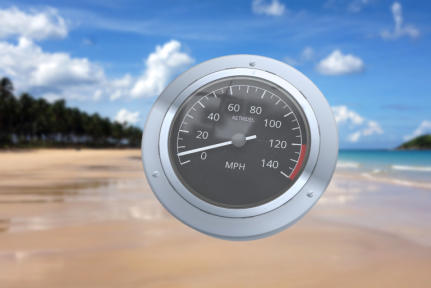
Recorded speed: 5; mph
